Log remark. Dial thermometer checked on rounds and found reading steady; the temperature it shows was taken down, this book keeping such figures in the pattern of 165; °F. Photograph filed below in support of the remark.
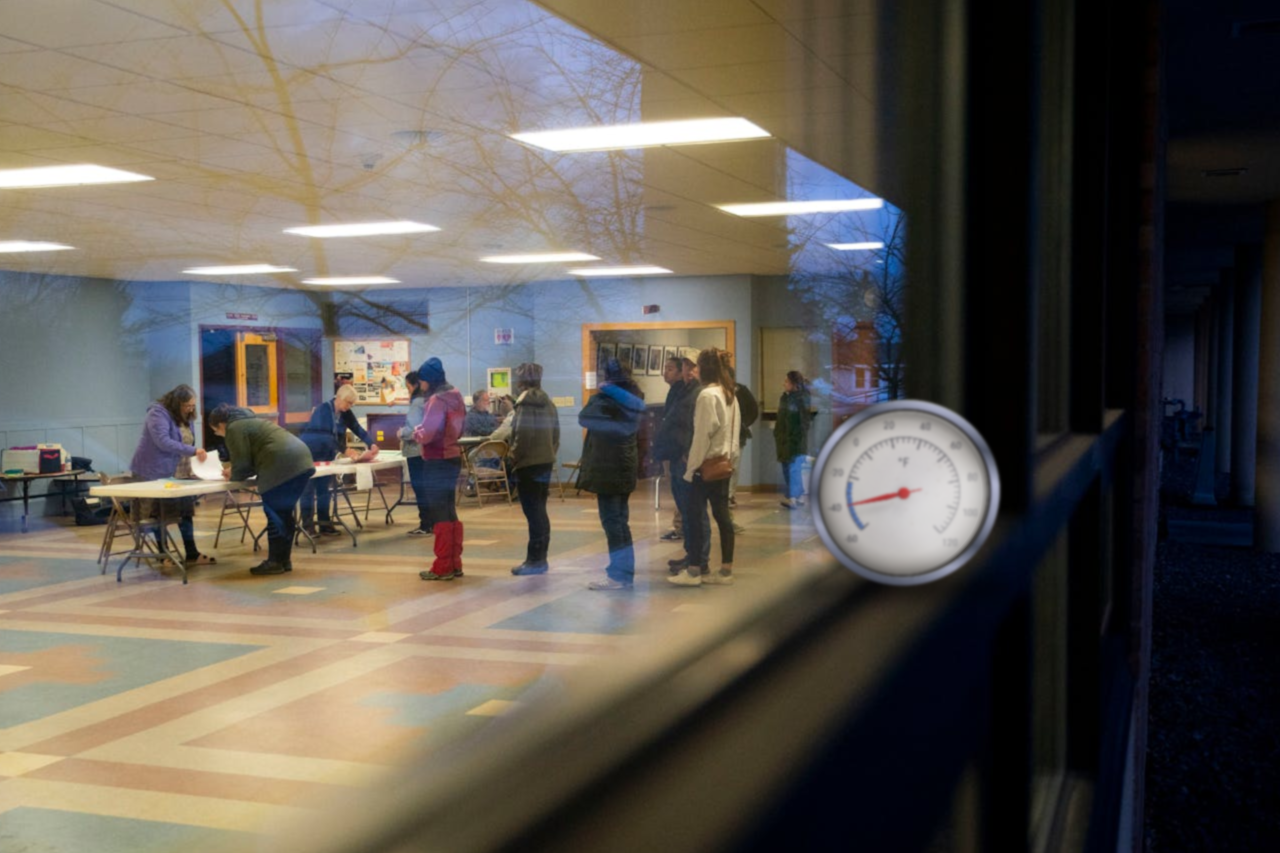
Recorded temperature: -40; °F
